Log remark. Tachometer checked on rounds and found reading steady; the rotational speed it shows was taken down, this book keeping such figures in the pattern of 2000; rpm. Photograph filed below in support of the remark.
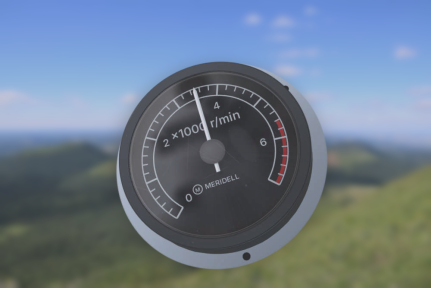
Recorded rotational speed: 3500; rpm
